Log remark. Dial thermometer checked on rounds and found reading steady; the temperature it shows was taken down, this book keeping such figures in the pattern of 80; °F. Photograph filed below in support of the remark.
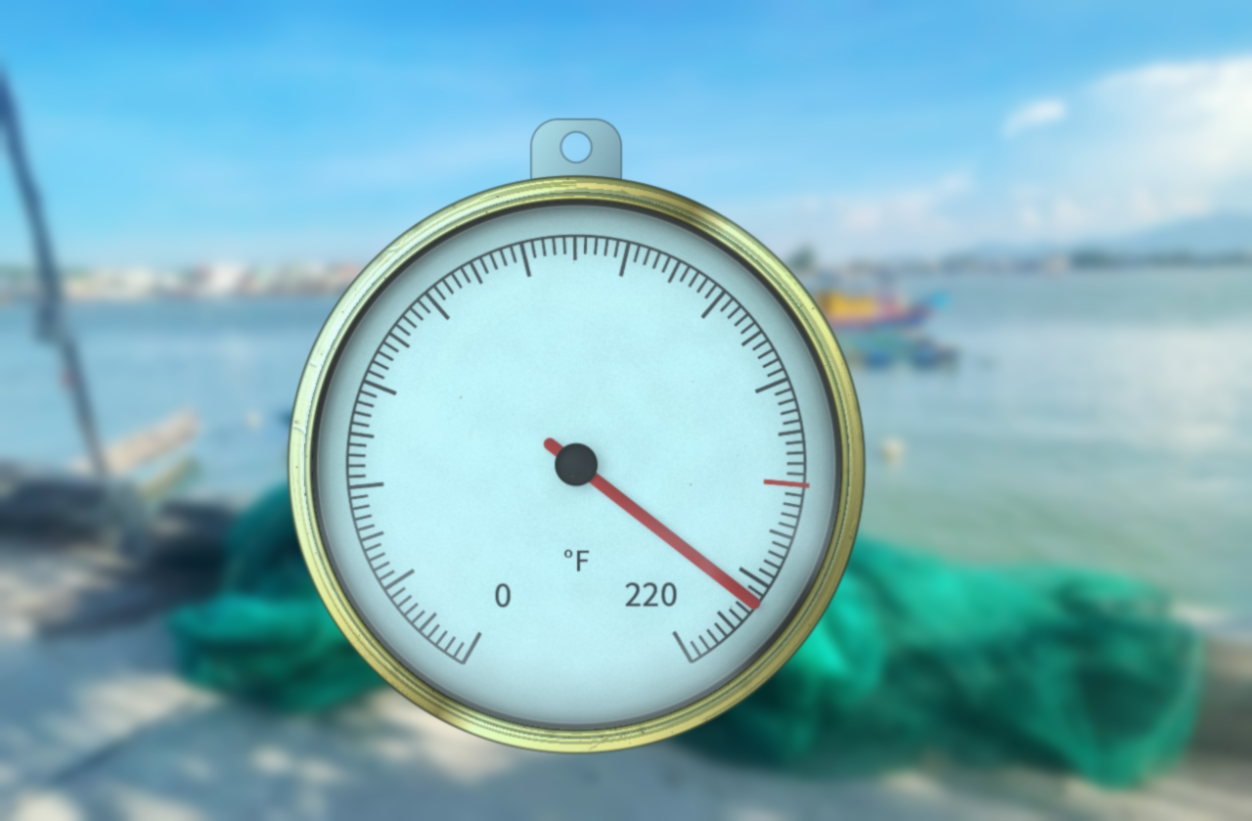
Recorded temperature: 204; °F
